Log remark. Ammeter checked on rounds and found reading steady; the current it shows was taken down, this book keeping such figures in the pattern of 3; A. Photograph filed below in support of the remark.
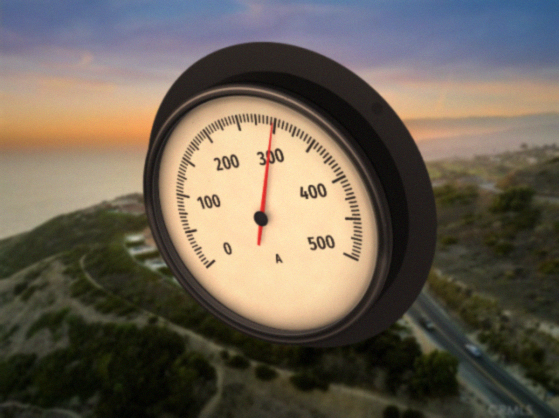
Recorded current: 300; A
